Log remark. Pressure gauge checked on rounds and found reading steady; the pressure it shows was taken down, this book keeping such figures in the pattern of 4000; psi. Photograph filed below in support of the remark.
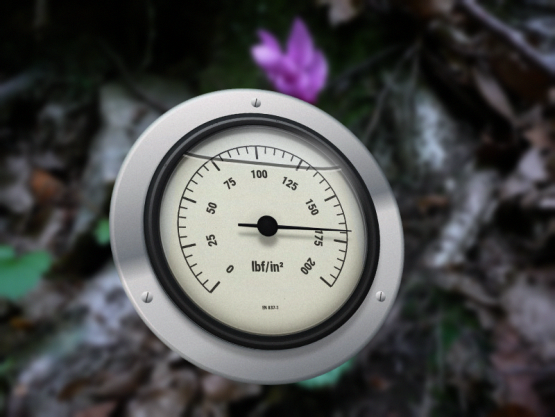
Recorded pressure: 170; psi
